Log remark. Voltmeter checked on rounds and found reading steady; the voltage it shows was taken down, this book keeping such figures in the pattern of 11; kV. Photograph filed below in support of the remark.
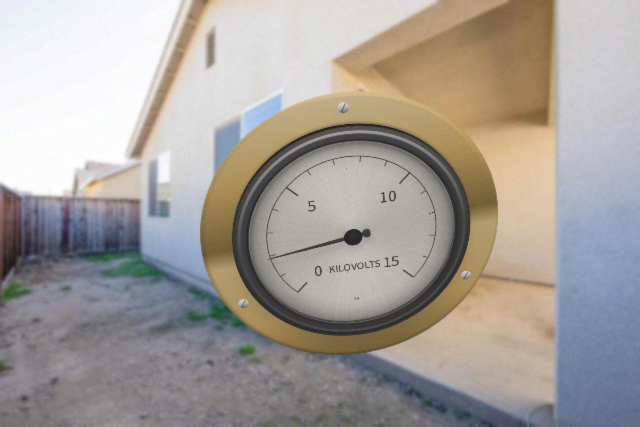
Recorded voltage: 2; kV
